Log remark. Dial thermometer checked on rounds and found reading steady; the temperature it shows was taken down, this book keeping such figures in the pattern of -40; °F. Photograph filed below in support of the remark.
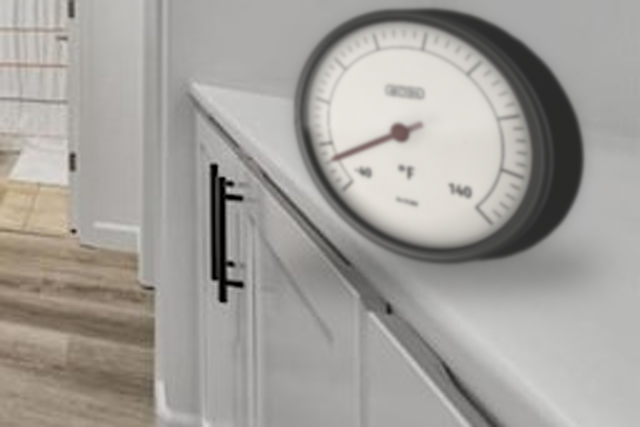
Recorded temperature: -28; °F
